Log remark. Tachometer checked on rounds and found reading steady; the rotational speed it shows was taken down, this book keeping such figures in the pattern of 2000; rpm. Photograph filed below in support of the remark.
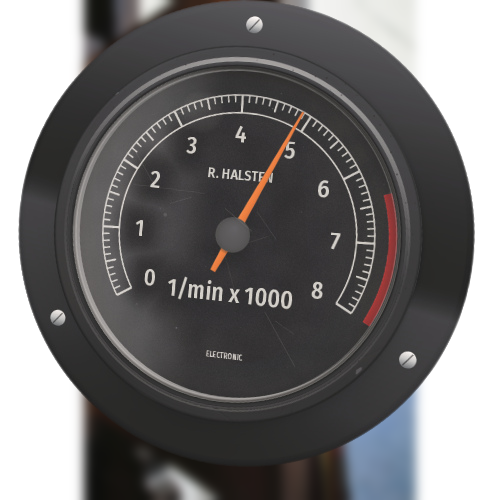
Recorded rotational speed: 4900; rpm
